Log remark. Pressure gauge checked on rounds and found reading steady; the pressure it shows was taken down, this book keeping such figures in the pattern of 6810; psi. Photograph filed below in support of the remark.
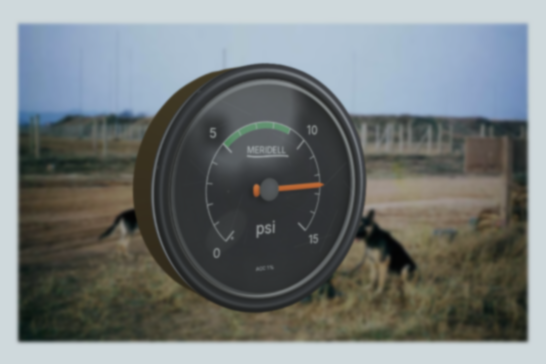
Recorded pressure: 12.5; psi
